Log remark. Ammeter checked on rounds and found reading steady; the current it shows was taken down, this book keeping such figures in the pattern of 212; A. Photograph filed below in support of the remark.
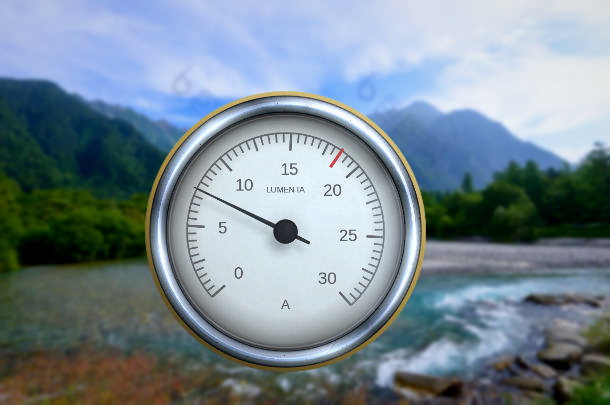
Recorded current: 7.5; A
